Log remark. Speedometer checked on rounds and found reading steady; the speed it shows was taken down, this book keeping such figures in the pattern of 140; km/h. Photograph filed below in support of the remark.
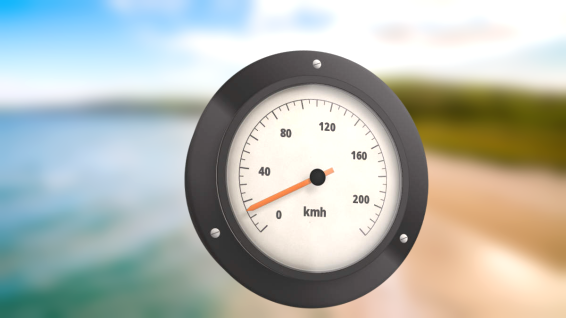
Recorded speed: 15; km/h
